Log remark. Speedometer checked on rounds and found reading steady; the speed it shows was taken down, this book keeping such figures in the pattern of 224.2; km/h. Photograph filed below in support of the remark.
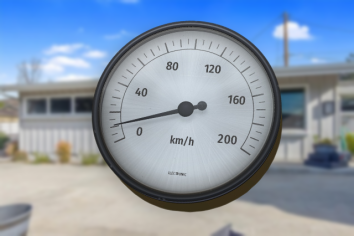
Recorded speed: 10; km/h
